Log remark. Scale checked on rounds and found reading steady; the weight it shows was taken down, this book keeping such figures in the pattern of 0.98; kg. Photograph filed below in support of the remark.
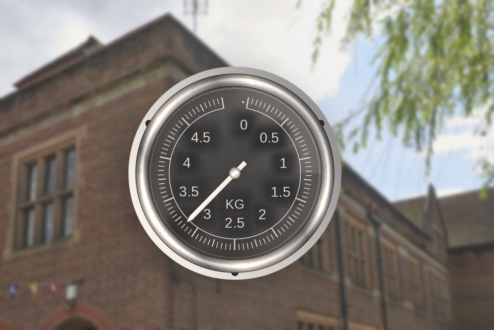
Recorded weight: 3.15; kg
